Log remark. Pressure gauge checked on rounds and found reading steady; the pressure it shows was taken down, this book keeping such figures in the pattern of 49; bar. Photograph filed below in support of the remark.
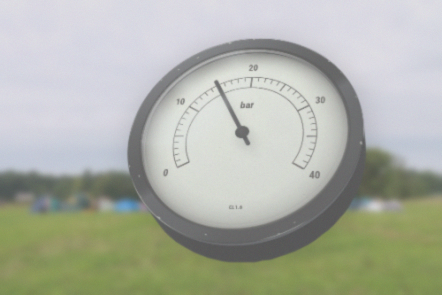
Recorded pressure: 15; bar
